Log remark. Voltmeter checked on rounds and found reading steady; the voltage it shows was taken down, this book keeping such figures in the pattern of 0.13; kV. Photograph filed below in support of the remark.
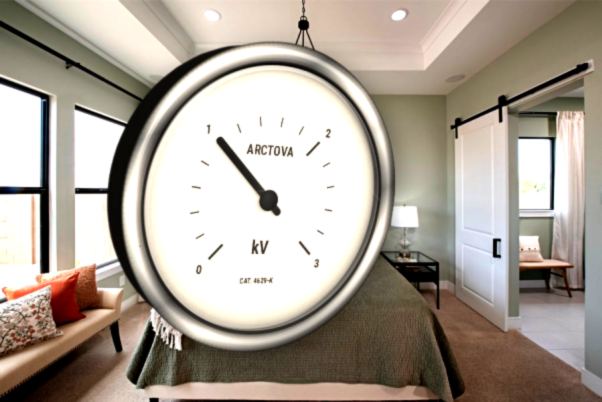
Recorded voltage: 1; kV
